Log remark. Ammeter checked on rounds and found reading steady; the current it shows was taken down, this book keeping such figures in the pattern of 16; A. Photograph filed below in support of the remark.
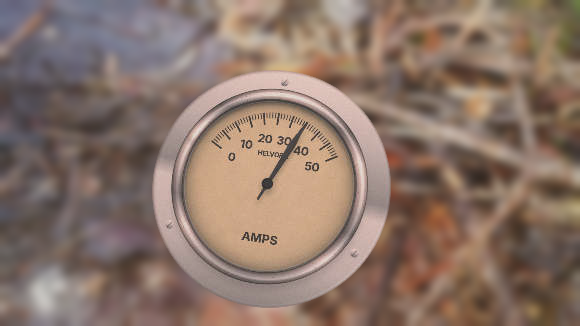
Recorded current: 35; A
